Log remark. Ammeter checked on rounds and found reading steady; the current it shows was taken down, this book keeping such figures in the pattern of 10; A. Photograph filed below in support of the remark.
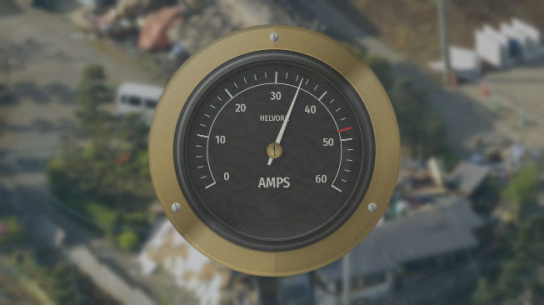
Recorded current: 35; A
